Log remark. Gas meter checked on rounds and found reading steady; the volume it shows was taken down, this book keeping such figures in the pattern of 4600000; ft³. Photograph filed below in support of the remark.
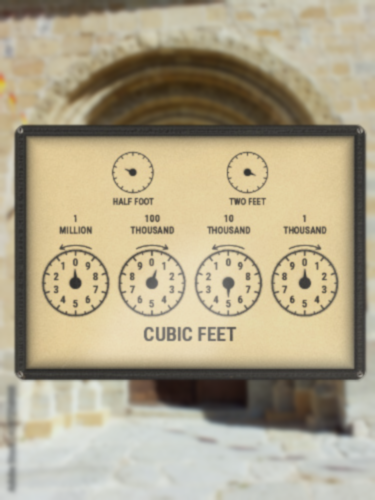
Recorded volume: 5000; ft³
